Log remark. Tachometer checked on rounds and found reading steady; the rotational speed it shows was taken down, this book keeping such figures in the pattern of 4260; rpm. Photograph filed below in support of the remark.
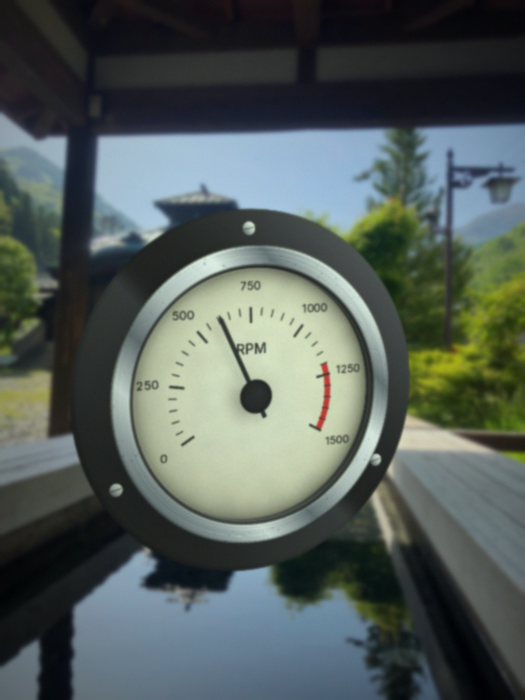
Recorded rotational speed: 600; rpm
